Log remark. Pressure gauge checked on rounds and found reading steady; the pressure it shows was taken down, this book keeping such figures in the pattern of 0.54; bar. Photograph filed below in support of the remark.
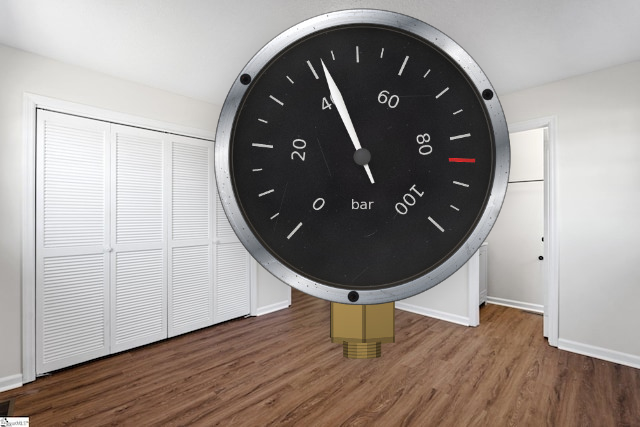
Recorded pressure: 42.5; bar
